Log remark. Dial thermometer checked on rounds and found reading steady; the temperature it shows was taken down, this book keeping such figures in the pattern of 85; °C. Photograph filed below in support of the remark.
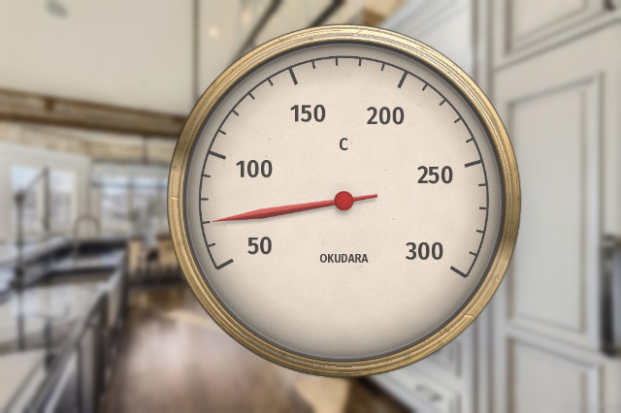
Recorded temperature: 70; °C
